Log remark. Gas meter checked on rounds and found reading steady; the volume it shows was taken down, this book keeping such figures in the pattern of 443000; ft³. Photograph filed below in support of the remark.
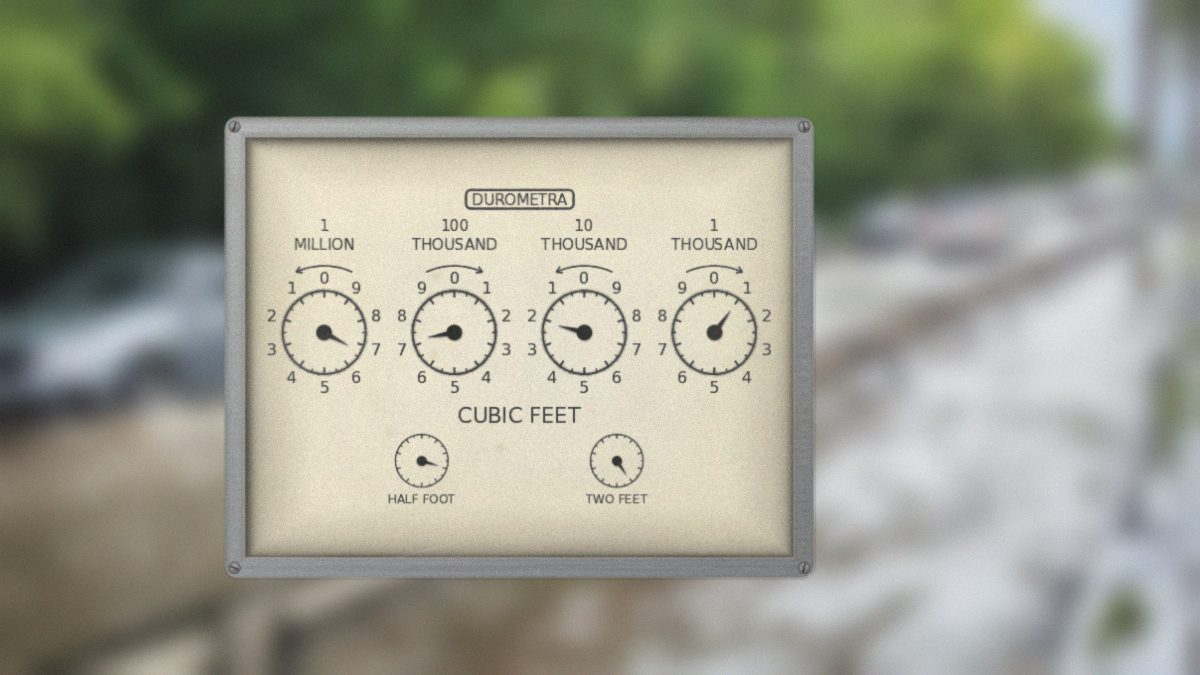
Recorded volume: 672100; ft³
